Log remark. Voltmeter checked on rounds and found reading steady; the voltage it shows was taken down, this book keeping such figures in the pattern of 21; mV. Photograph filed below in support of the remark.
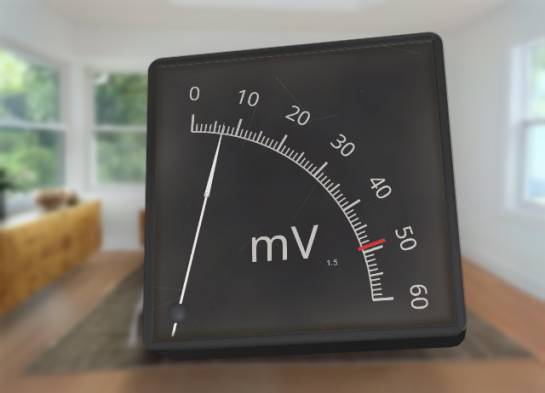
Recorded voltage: 7; mV
